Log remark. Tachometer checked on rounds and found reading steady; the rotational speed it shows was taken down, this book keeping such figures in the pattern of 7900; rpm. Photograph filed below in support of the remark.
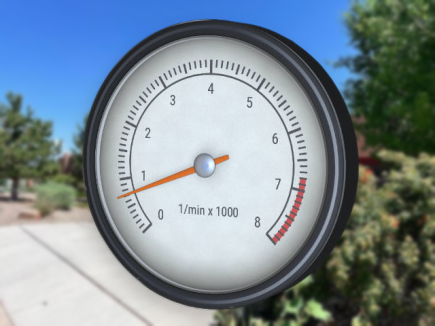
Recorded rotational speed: 700; rpm
